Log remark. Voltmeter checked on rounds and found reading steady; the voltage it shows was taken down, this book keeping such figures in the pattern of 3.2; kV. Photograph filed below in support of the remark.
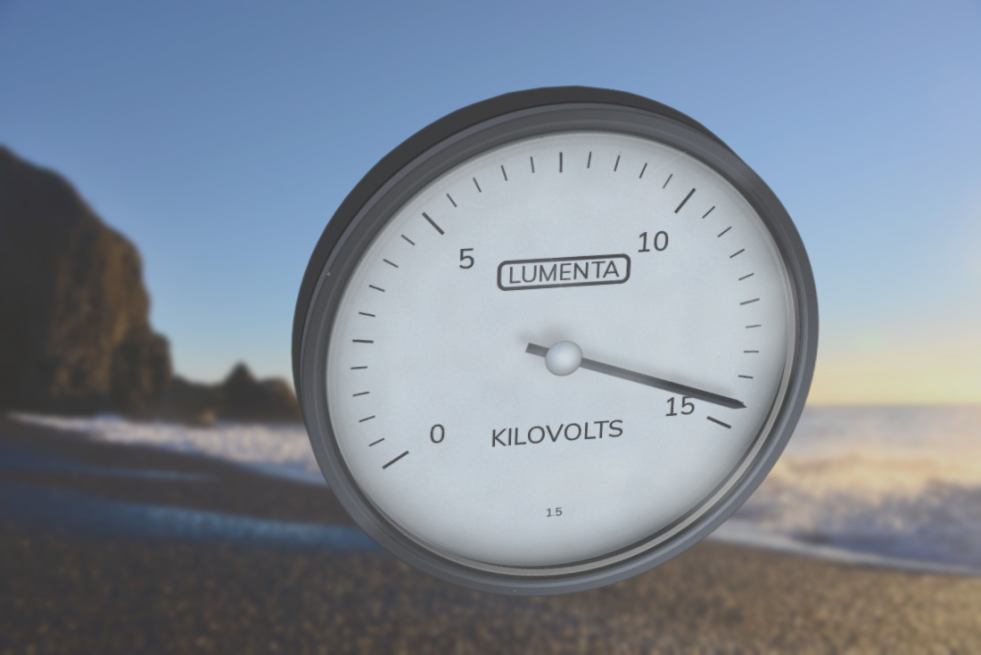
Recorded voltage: 14.5; kV
